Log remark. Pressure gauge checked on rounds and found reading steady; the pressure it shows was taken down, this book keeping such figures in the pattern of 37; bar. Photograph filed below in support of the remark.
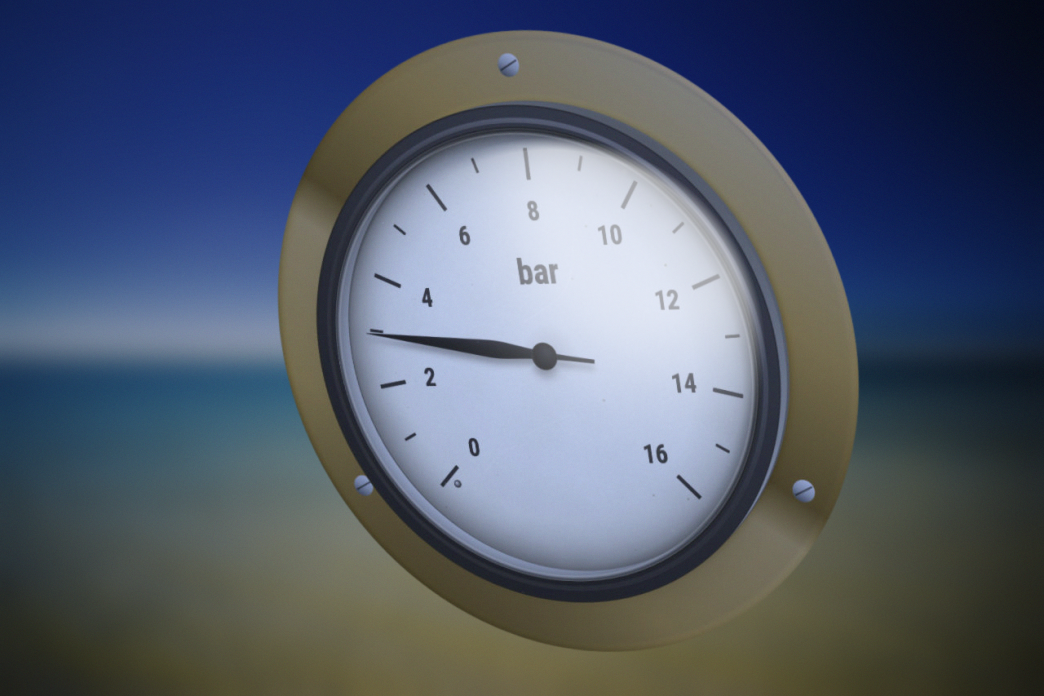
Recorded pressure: 3; bar
